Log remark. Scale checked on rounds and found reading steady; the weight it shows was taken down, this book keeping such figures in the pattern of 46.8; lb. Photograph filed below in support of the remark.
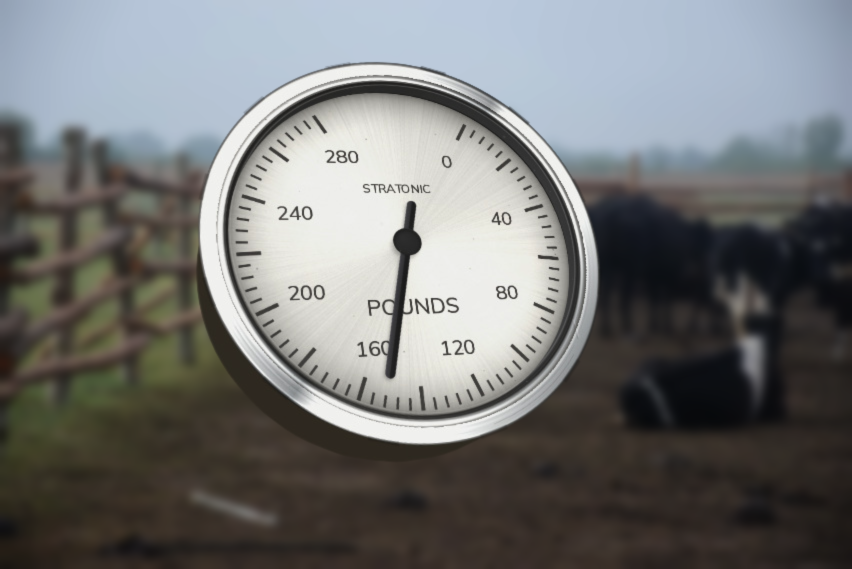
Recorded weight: 152; lb
